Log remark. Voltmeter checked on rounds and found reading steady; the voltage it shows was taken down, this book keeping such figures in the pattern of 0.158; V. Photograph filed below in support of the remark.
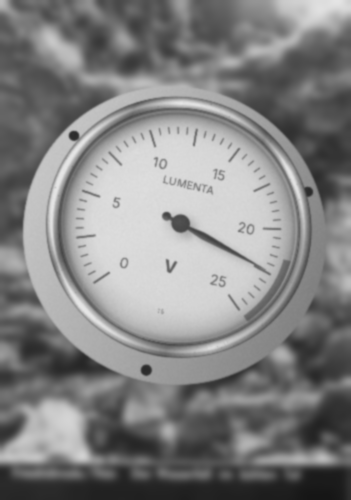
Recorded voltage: 22.5; V
